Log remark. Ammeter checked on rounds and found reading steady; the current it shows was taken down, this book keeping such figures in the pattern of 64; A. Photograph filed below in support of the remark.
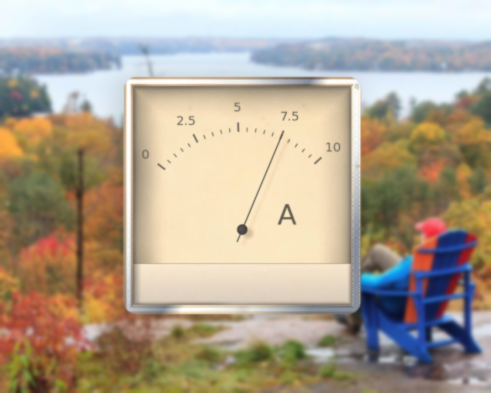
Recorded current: 7.5; A
